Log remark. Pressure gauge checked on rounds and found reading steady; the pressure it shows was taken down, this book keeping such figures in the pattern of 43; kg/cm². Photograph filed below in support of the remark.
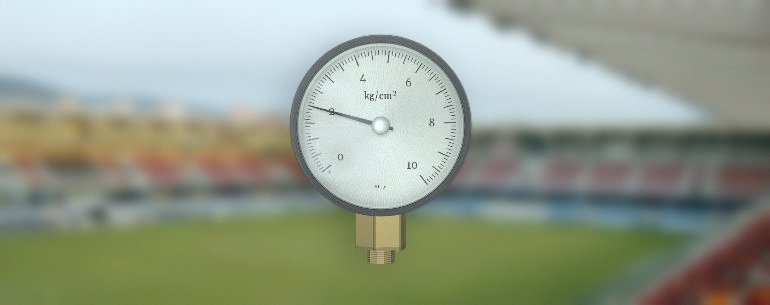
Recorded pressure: 2; kg/cm²
